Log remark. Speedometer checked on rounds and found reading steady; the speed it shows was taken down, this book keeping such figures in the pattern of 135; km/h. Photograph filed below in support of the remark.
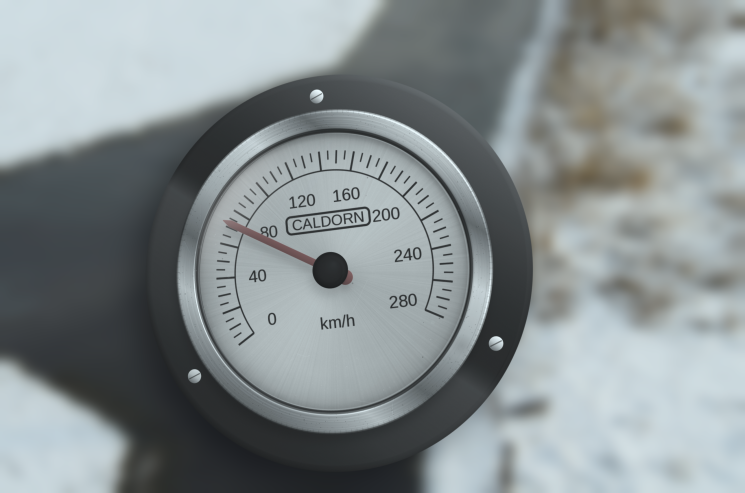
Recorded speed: 72.5; km/h
